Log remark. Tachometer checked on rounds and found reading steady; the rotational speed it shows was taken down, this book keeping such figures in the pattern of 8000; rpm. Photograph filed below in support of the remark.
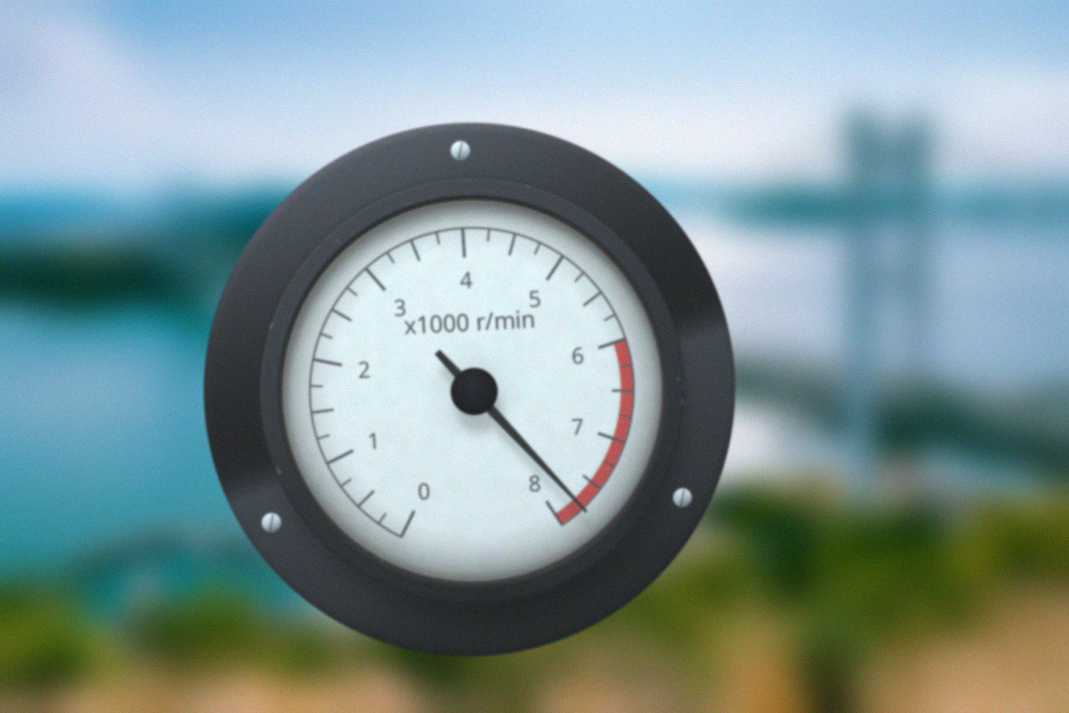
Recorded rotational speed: 7750; rpm
